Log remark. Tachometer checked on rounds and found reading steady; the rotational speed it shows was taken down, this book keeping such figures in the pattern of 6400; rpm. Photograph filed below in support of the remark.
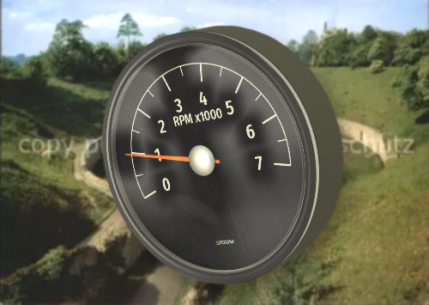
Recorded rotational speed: 1000; rpm
